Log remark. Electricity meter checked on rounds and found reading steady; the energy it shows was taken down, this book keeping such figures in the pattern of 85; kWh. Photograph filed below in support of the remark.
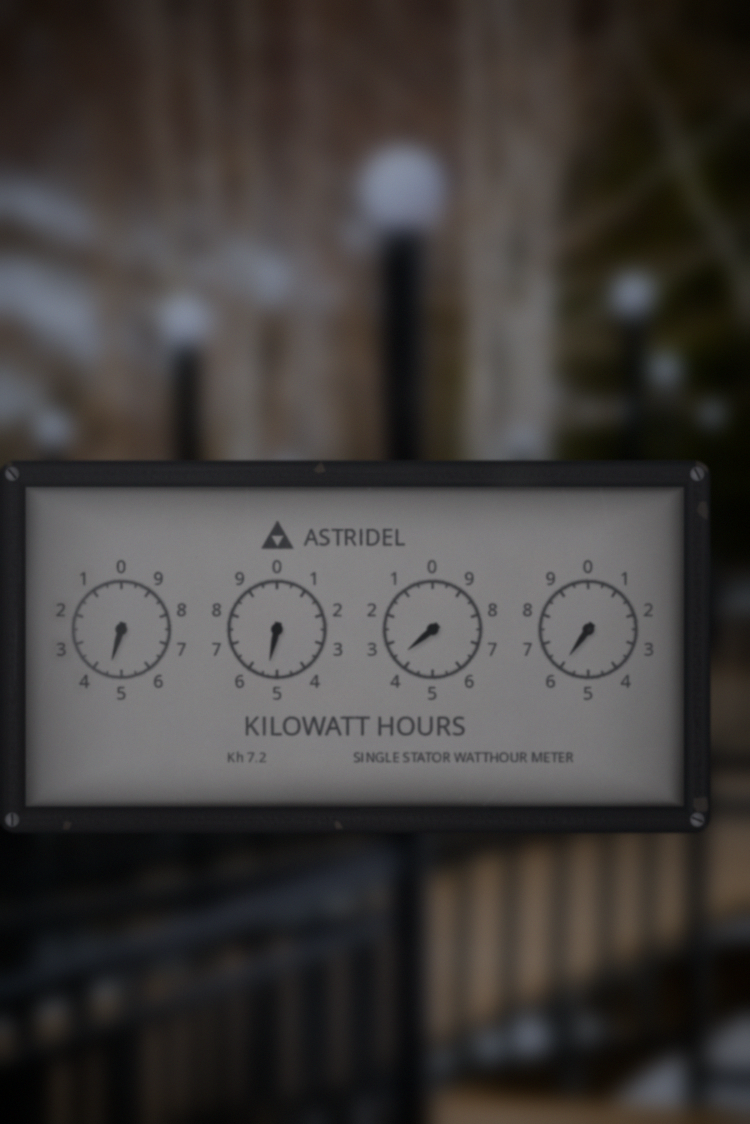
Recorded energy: 4536; kWh
